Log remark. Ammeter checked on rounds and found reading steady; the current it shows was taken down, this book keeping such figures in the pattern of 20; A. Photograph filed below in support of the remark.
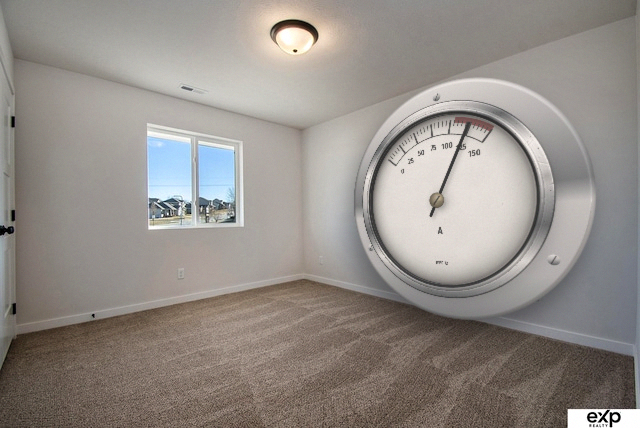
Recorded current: 125; A
